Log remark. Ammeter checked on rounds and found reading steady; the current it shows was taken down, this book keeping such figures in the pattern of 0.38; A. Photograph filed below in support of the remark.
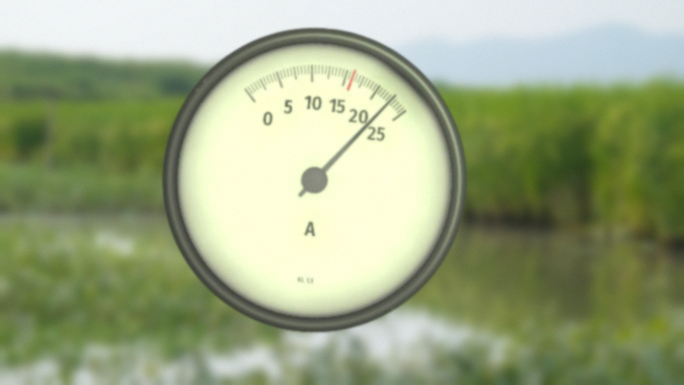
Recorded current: 22.5; A
